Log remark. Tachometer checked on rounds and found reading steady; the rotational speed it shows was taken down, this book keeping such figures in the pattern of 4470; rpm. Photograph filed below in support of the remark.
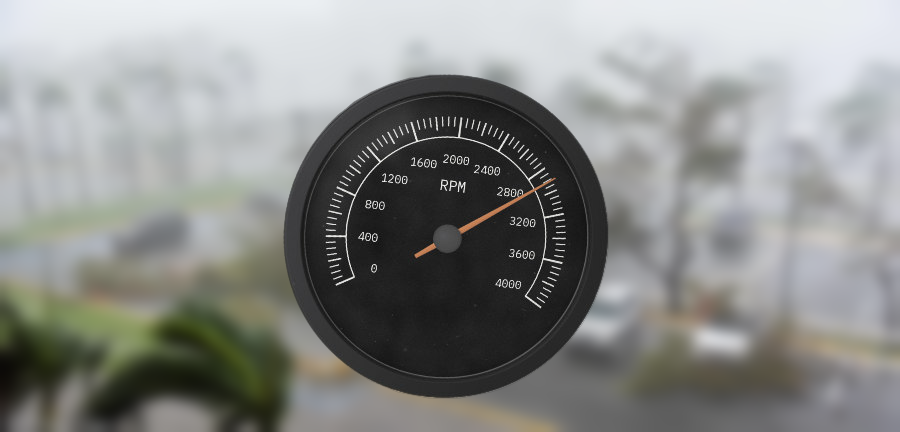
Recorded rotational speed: 2900; rpm
